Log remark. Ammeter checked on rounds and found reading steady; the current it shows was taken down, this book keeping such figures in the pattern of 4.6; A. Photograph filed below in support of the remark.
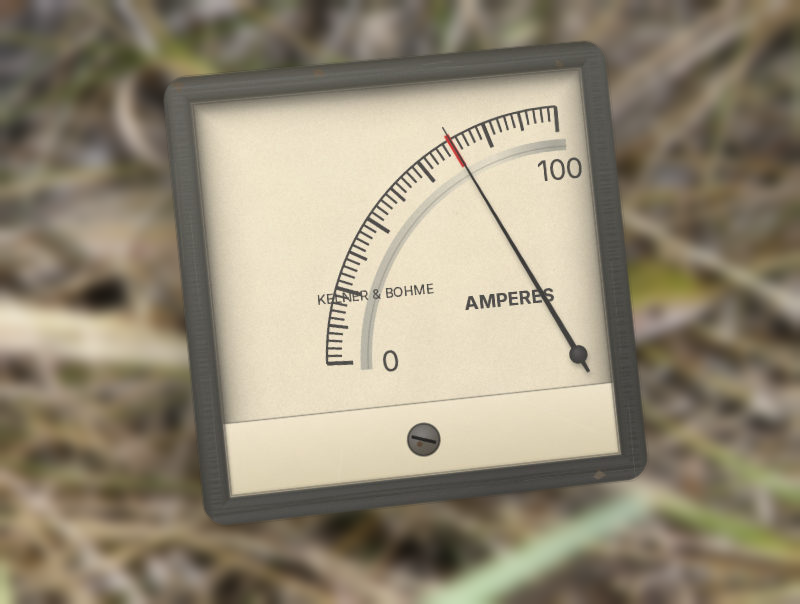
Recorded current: 70; A
